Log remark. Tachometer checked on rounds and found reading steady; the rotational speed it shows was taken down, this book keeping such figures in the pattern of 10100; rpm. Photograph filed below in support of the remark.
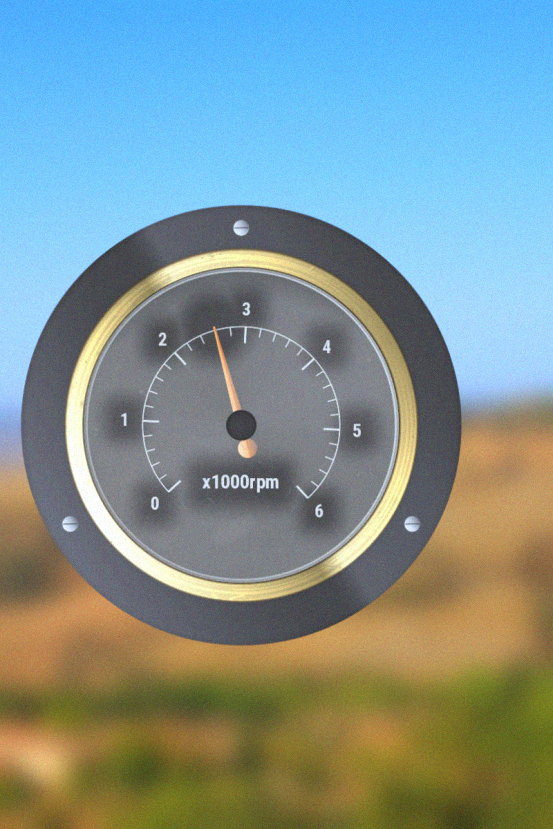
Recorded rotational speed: 2600; rpm
